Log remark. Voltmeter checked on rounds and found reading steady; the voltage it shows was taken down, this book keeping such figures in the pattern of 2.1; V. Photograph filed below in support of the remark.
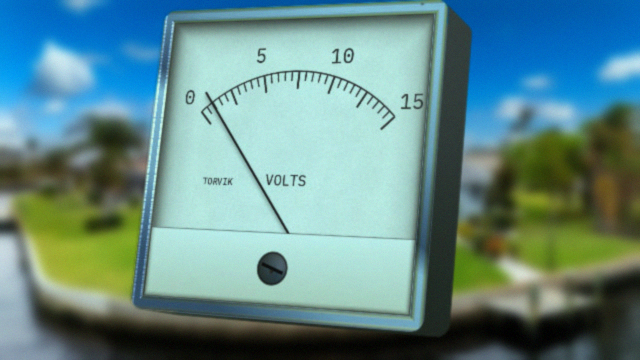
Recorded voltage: 1; V
